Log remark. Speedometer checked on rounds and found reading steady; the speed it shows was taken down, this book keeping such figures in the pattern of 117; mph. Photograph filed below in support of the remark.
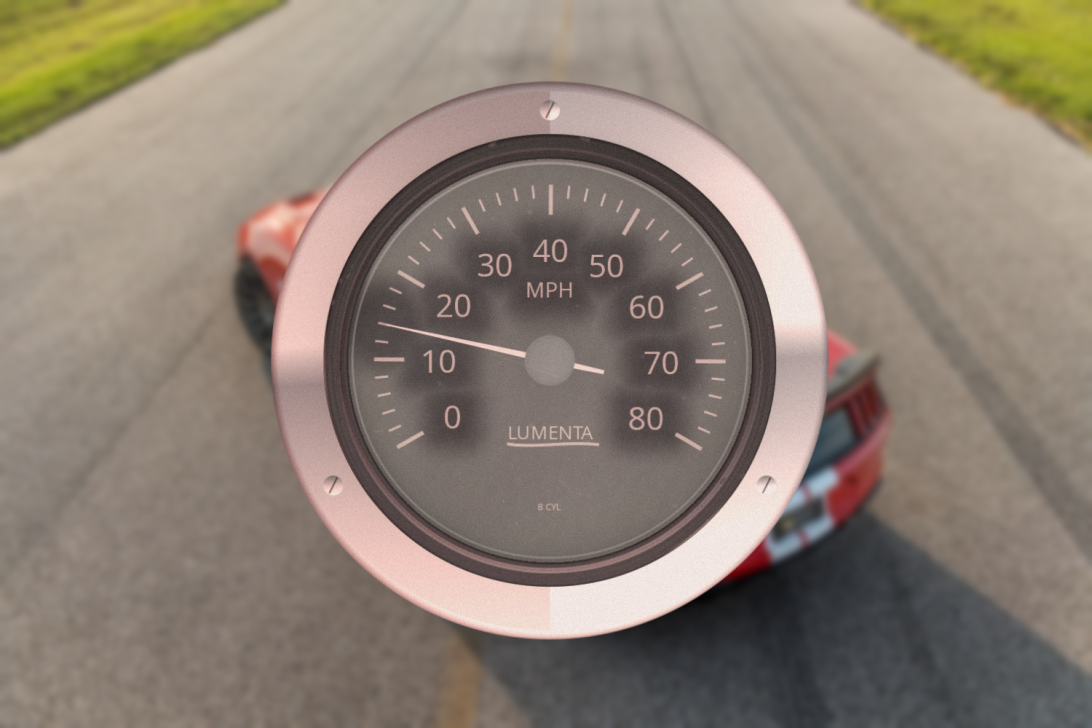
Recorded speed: 14; mph
